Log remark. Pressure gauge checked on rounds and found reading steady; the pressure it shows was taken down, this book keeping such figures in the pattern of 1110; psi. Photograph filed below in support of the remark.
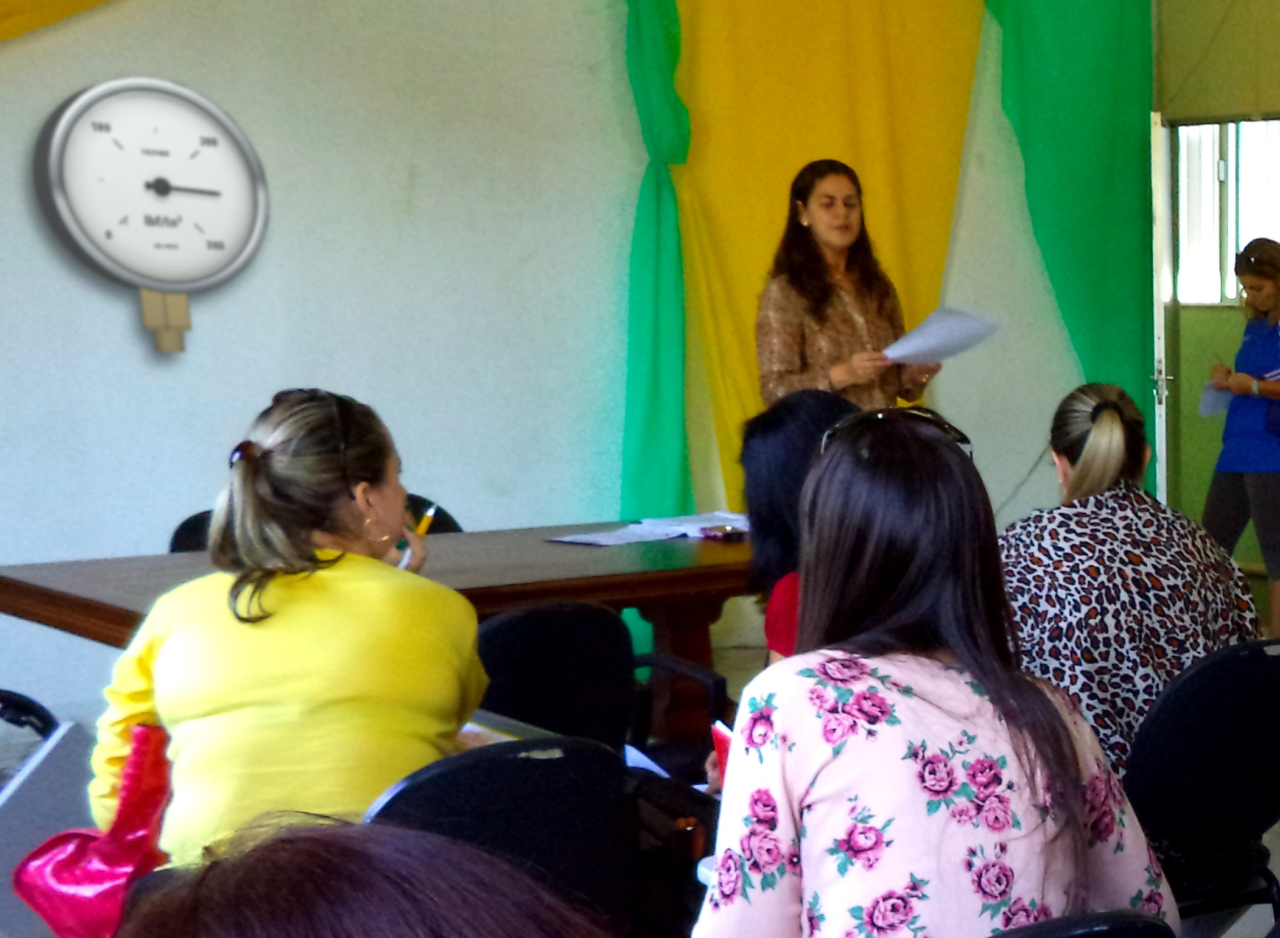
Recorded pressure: 250; psi
